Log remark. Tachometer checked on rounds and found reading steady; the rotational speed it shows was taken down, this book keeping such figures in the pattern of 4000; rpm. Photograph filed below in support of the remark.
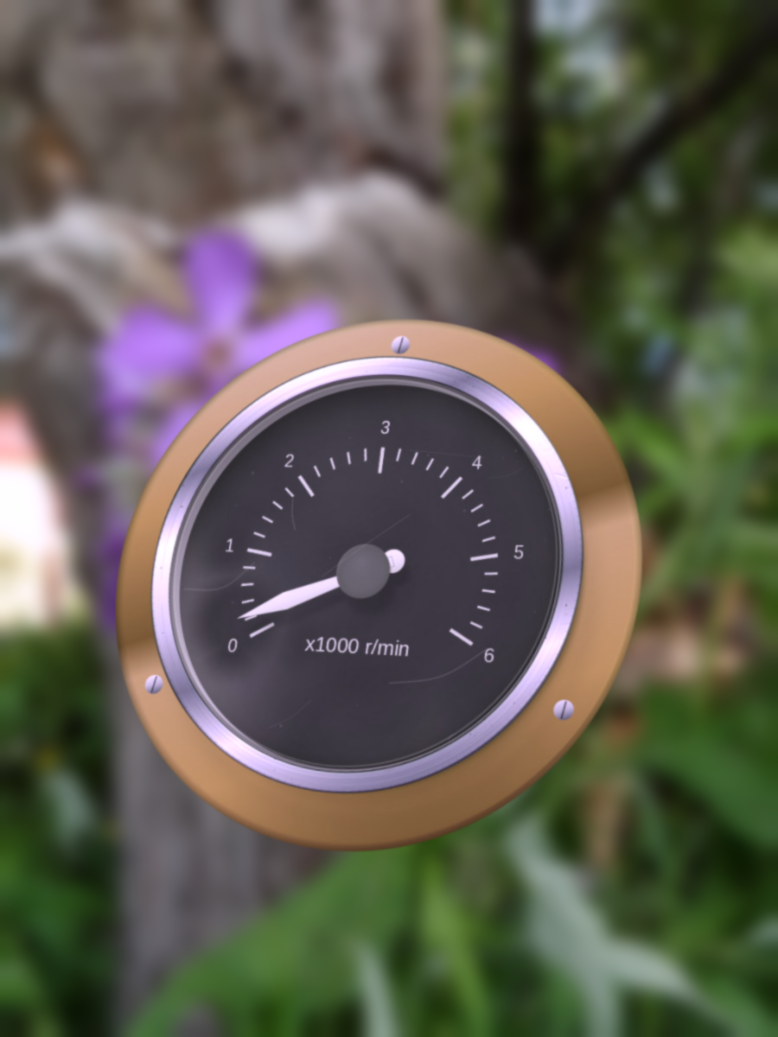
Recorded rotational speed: 200; rpm
